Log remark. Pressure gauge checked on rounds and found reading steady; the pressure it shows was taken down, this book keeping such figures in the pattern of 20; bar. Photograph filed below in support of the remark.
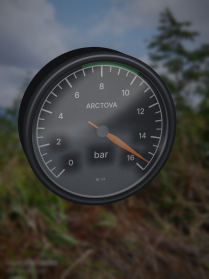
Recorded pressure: 15.5; bar
